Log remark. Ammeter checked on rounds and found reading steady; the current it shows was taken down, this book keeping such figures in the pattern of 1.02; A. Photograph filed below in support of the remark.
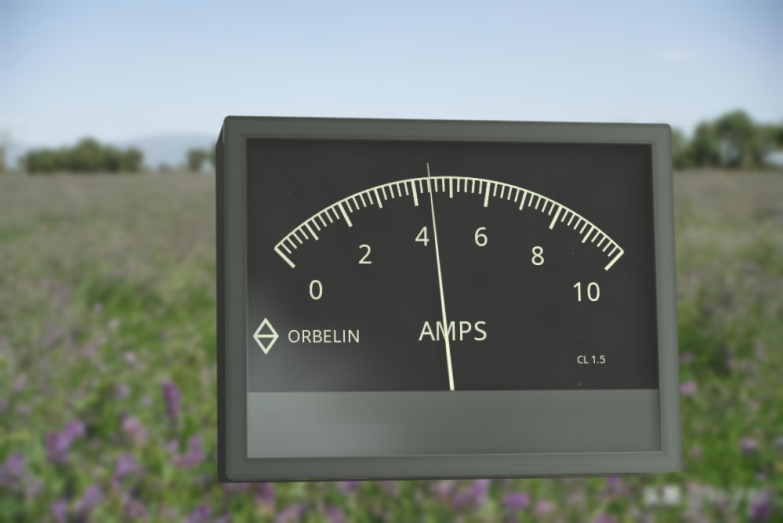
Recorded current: 4.4; A
